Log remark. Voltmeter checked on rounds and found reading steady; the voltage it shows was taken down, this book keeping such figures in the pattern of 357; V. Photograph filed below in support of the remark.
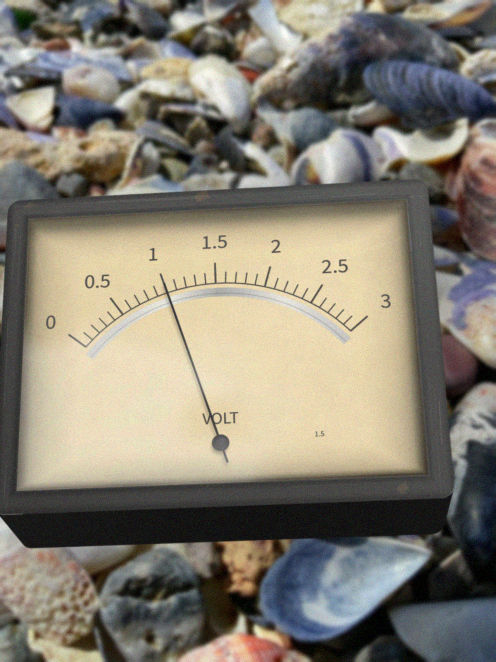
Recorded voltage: 1; V
